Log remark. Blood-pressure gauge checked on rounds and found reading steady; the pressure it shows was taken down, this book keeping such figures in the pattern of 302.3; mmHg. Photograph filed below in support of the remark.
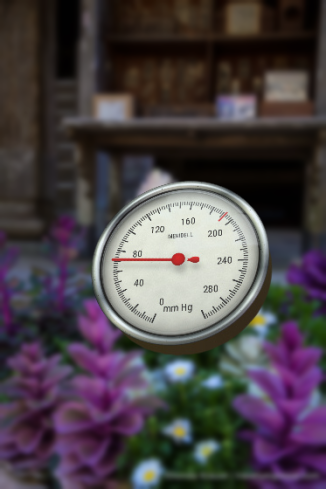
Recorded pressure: 70; mmHg
